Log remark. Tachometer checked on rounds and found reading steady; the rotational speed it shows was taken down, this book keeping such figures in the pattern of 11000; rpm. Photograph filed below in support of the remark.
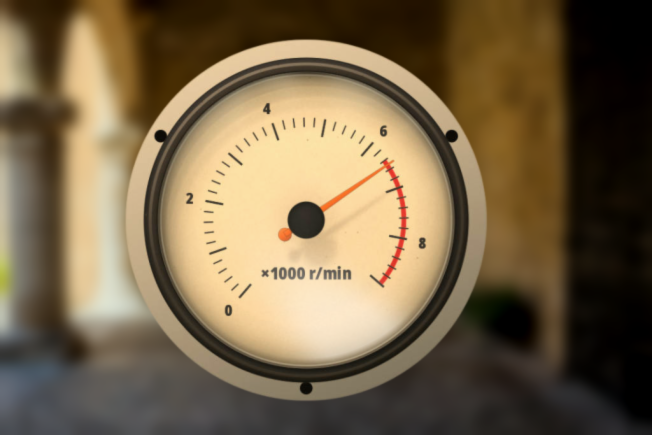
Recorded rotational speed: 6500; rpm
